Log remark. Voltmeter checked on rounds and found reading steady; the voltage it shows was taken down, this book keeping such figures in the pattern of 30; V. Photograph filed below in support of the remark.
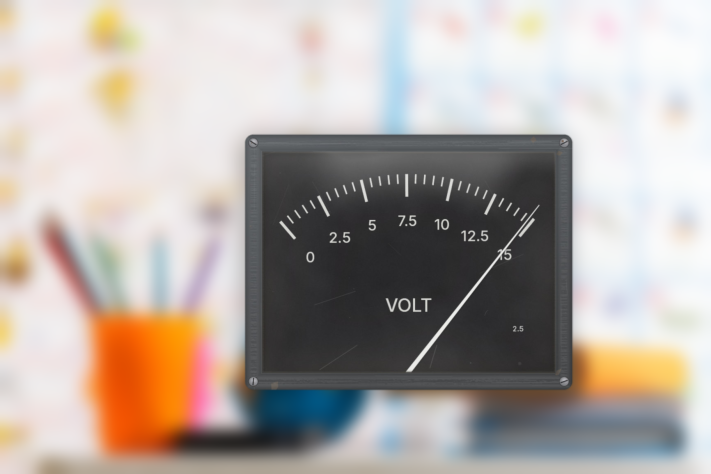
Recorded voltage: 14.75; V
